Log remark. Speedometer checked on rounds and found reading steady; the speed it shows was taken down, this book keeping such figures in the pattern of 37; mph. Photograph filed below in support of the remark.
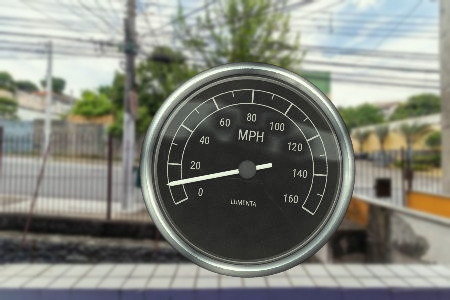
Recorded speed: 10; mph
